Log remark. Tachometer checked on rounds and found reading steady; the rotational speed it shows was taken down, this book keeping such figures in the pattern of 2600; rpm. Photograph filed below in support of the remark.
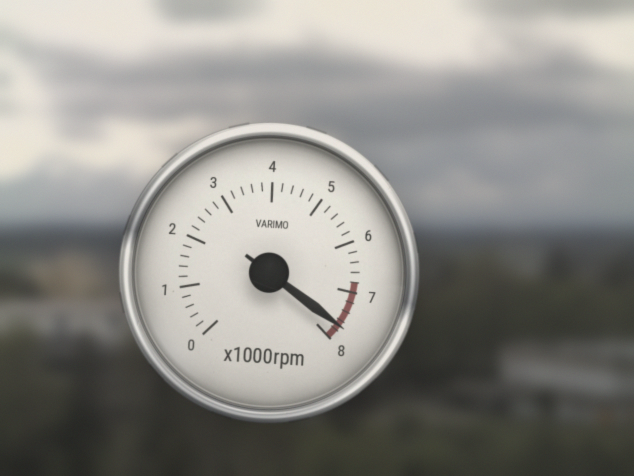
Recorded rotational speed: 7700; rpm
